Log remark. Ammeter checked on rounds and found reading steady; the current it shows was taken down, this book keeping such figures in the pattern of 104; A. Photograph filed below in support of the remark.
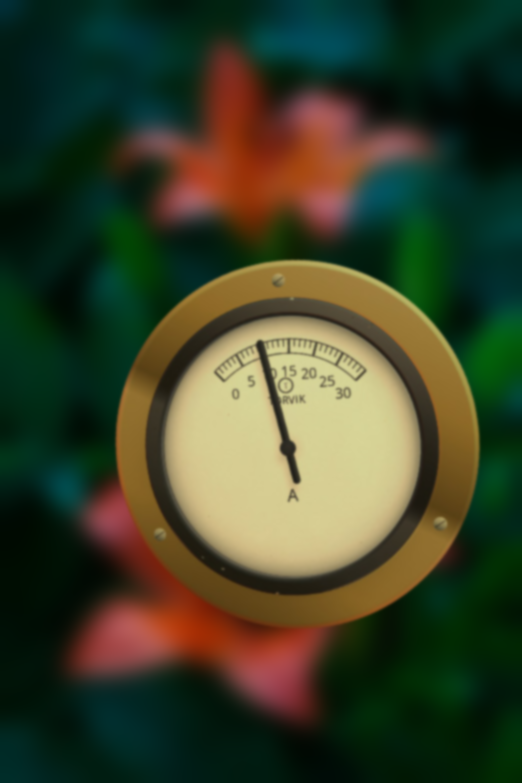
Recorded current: 10; A
